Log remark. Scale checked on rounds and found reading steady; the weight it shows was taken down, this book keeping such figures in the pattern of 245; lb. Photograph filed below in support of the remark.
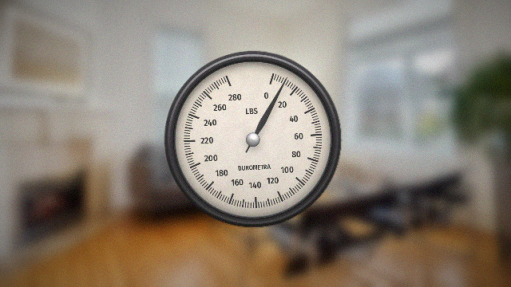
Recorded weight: 10; lb
